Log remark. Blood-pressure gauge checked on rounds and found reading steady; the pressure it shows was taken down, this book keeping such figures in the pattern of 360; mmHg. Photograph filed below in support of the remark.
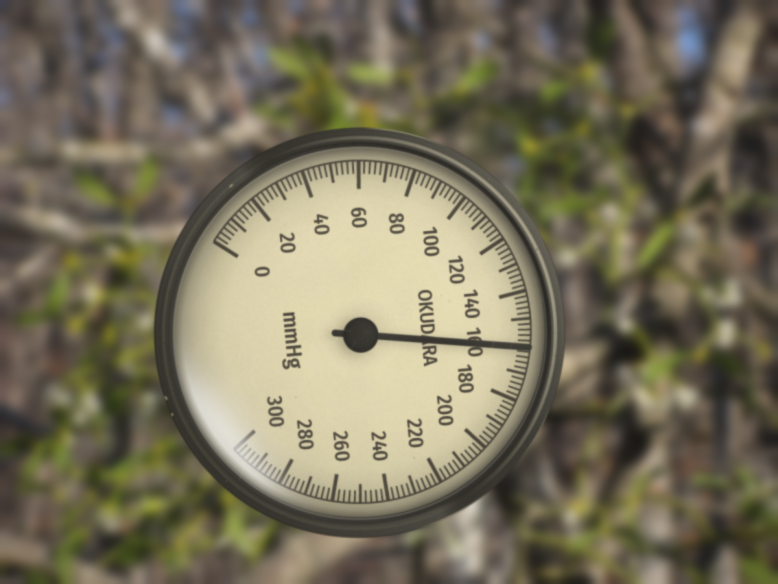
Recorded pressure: 160; mmHg
